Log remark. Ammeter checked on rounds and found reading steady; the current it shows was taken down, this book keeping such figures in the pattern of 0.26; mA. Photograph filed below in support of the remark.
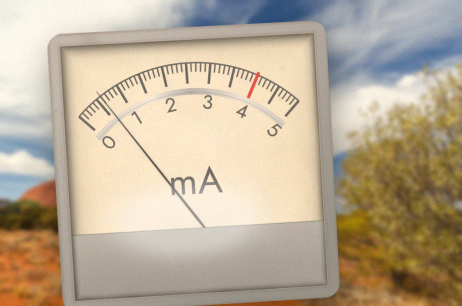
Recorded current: 0.6; mA
